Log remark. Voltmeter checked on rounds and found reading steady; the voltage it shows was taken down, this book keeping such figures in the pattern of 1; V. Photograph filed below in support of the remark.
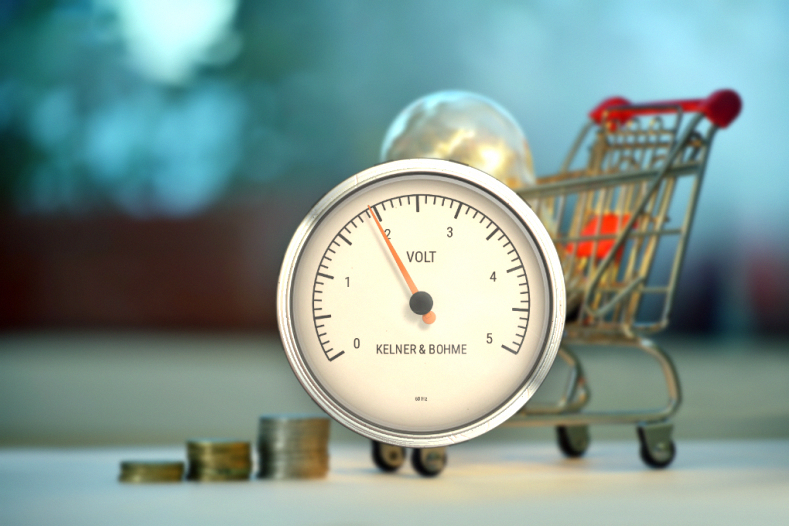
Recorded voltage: 1.95; V
